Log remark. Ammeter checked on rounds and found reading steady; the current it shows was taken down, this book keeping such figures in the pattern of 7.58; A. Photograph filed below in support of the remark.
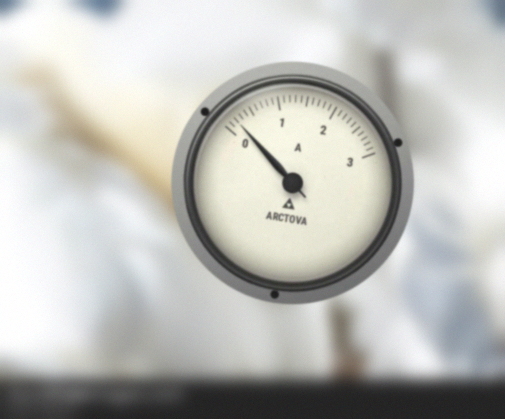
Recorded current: 0.2; A
